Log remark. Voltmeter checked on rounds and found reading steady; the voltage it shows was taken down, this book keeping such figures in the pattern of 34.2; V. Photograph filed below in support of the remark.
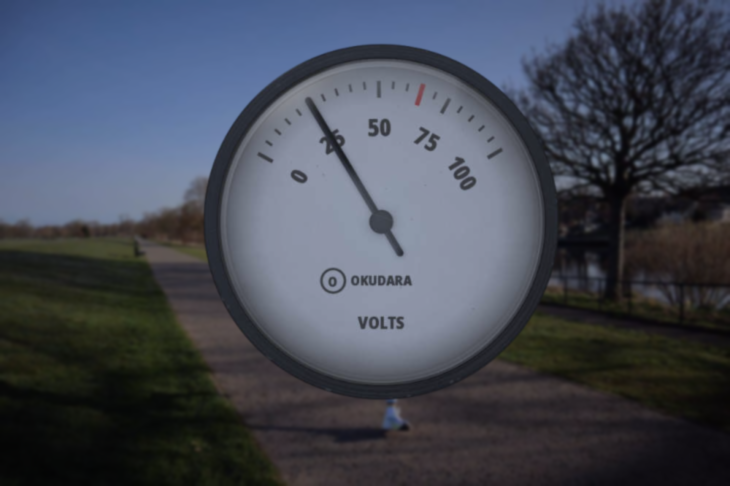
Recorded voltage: 25; V
